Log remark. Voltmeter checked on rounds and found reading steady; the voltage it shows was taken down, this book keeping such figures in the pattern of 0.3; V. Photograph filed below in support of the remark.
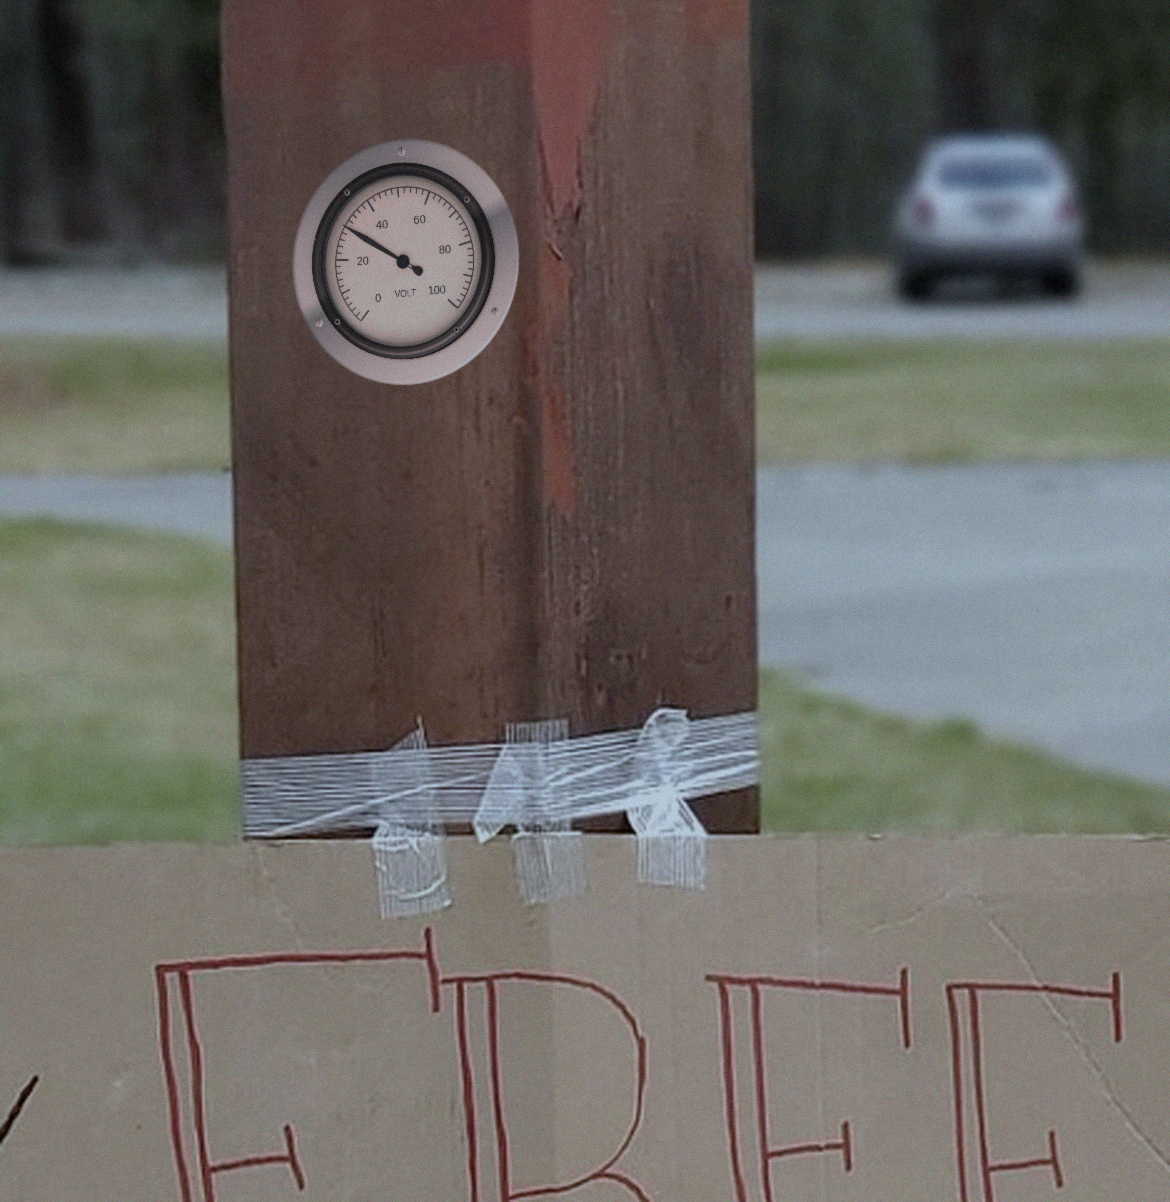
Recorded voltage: 30; V
